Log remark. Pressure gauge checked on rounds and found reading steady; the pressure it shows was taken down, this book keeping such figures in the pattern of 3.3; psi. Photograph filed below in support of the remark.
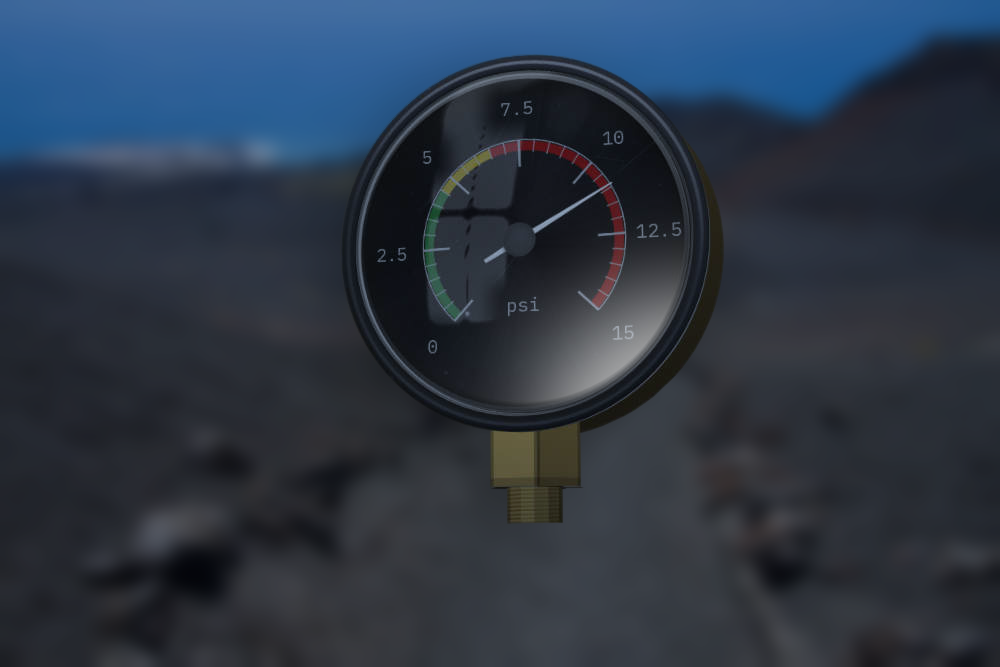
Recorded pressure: 11; psi
